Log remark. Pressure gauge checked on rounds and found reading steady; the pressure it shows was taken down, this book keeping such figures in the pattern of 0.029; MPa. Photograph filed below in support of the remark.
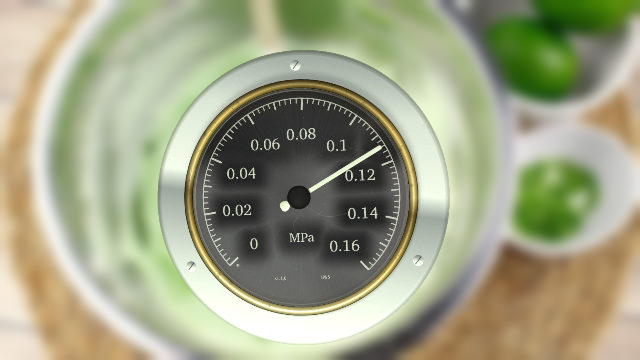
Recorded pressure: 0.114; MPa
